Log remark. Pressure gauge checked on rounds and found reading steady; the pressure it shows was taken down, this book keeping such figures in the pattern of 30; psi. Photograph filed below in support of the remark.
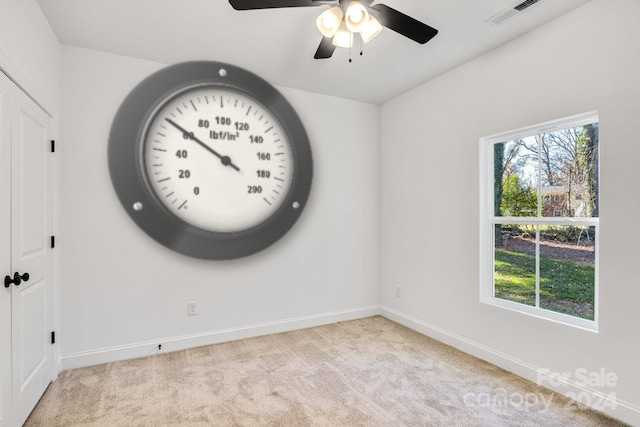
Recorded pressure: 60; psi
